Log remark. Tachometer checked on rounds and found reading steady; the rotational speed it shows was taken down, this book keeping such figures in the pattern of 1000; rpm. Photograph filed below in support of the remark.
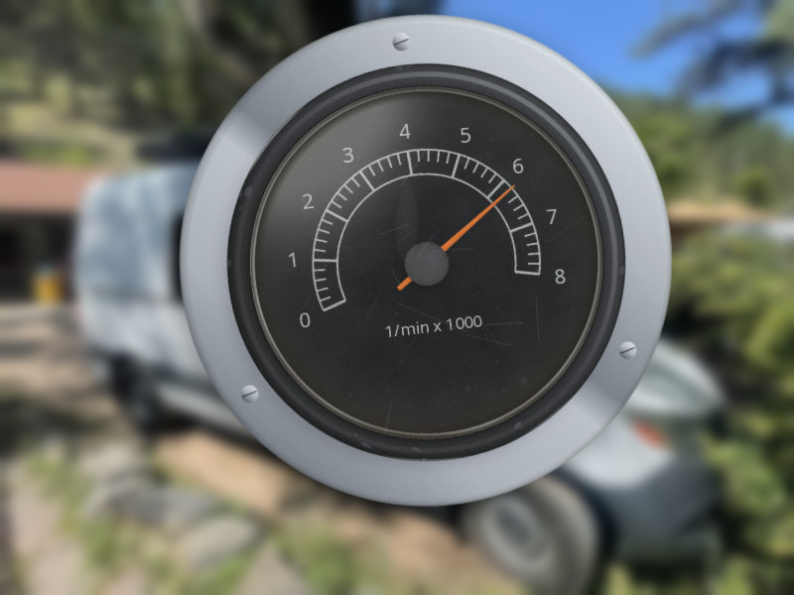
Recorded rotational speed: 6200; rpm
